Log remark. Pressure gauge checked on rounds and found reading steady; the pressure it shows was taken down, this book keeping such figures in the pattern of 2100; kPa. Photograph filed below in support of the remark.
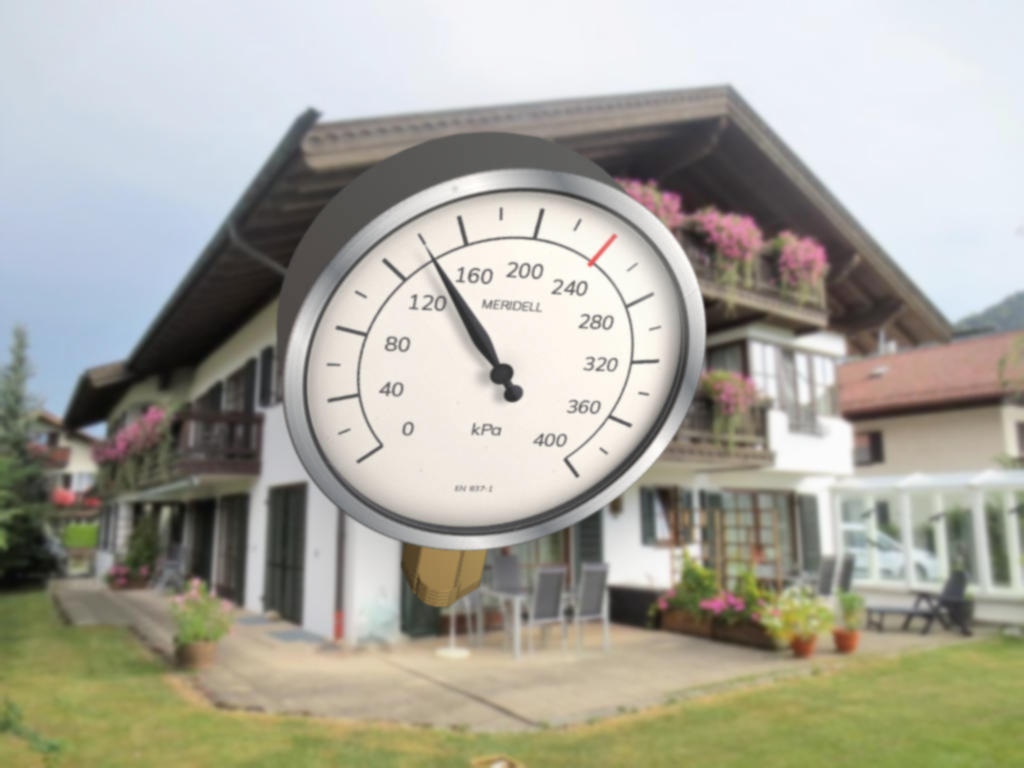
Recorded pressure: 140; kPa
